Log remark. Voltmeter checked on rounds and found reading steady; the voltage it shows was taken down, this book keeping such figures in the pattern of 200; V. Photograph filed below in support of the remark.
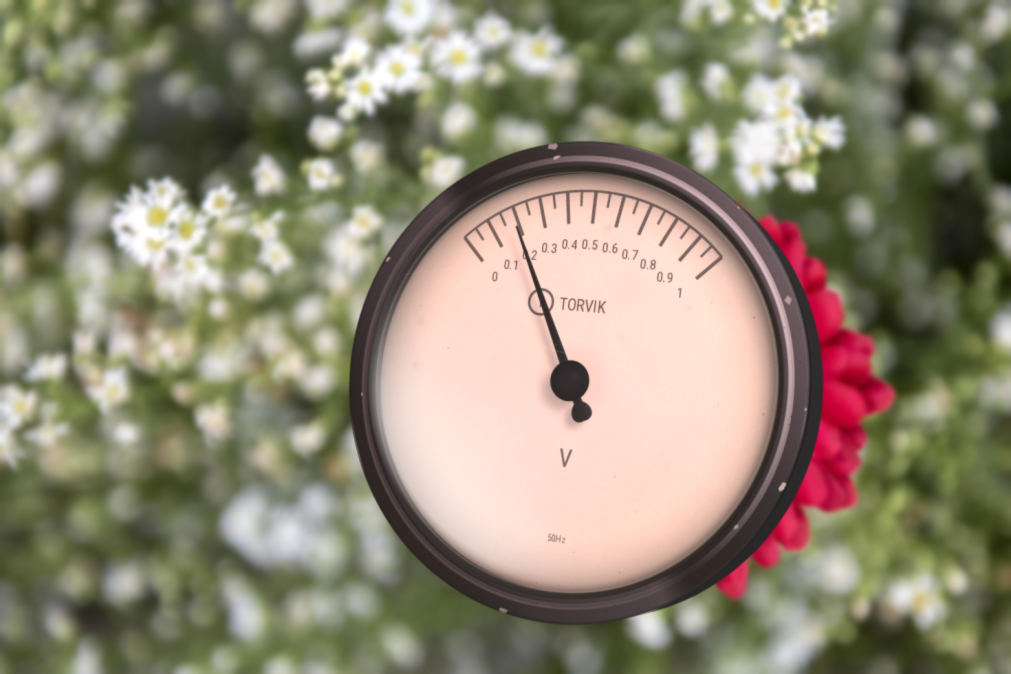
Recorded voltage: 0.2; V
